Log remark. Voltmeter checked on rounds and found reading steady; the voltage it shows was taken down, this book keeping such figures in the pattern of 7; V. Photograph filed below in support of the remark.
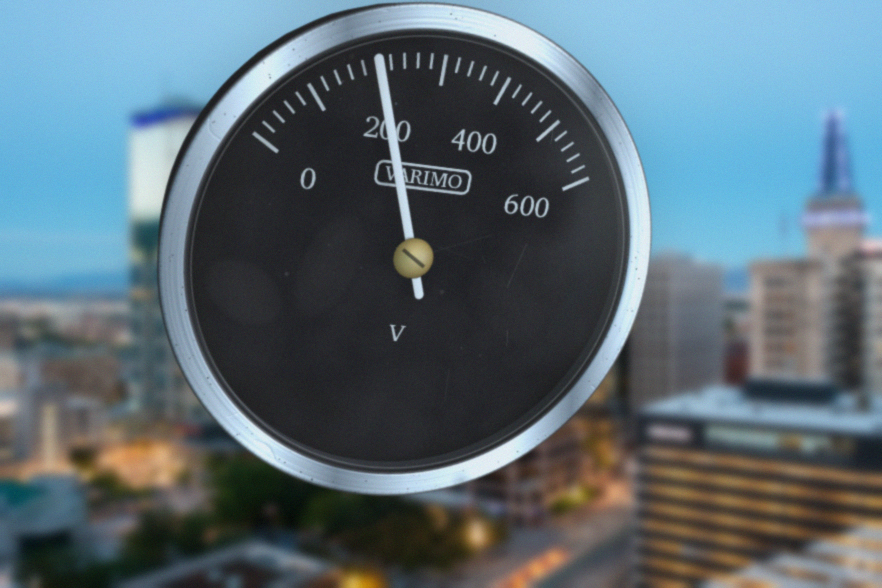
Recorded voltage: 200; V
